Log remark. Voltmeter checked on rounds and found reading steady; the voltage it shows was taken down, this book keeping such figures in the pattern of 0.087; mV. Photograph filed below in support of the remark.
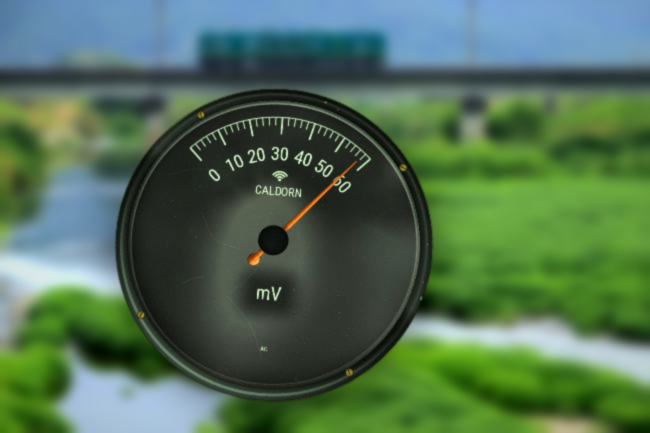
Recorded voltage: 58; mV
